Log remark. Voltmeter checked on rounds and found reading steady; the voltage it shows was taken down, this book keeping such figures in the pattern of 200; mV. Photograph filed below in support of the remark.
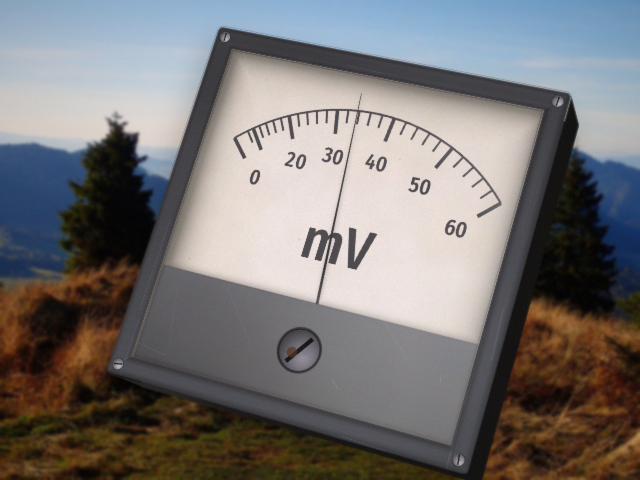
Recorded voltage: 34; mV
